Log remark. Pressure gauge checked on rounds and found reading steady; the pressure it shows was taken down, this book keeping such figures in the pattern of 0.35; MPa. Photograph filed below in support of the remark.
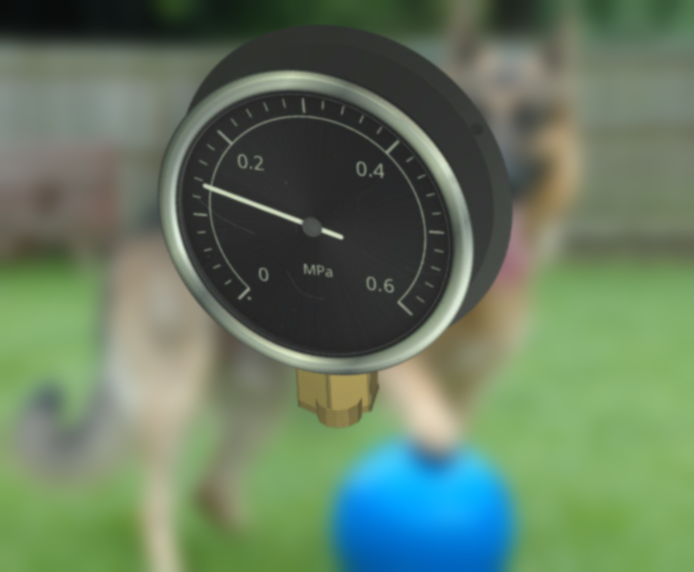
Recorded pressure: 0.14; MPa
